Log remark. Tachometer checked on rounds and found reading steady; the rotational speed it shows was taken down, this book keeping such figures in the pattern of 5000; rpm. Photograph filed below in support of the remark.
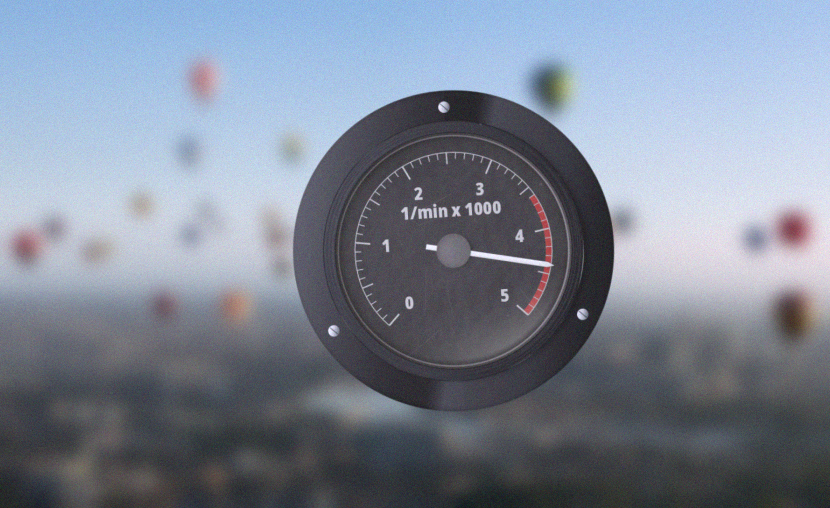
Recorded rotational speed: 4400; rpm
